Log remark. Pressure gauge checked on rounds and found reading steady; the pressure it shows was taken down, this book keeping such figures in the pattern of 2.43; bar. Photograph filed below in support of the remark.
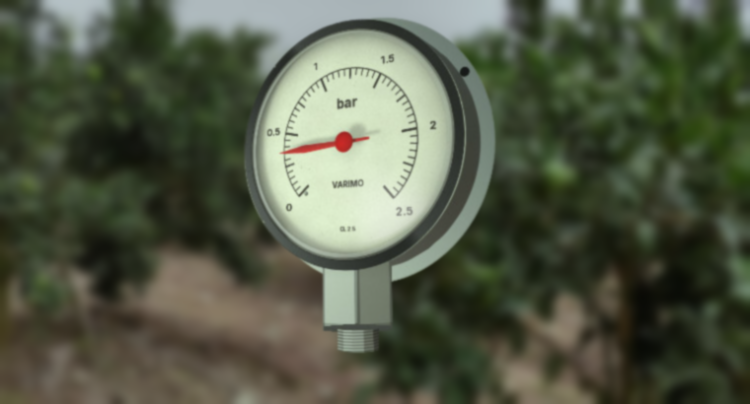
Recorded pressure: 0.35; bar
